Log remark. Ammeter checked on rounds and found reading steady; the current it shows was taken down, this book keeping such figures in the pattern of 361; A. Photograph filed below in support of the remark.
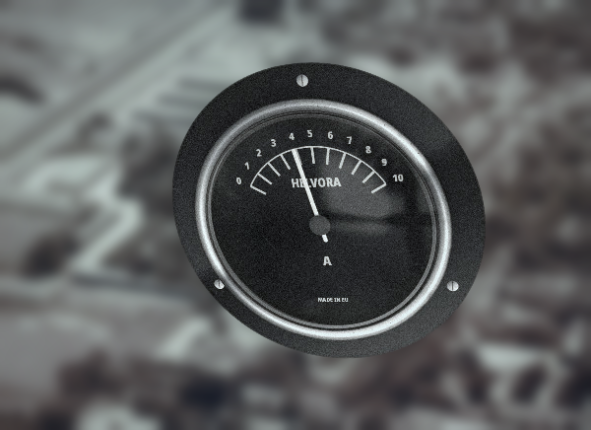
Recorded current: 4; A
